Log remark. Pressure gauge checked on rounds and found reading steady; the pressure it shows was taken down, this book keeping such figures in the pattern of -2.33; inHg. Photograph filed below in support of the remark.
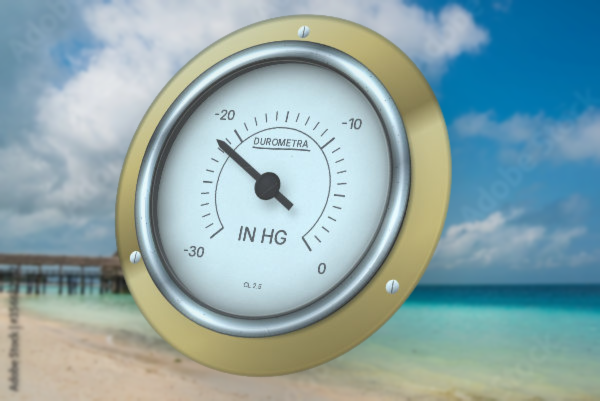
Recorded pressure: -21.5; inHg
